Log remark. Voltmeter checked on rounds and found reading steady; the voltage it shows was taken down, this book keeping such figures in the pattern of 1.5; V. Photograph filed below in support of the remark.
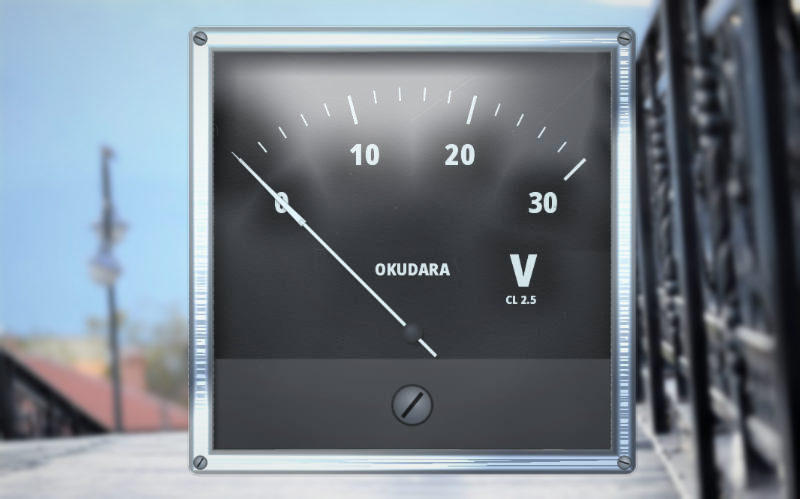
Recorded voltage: 0; V
